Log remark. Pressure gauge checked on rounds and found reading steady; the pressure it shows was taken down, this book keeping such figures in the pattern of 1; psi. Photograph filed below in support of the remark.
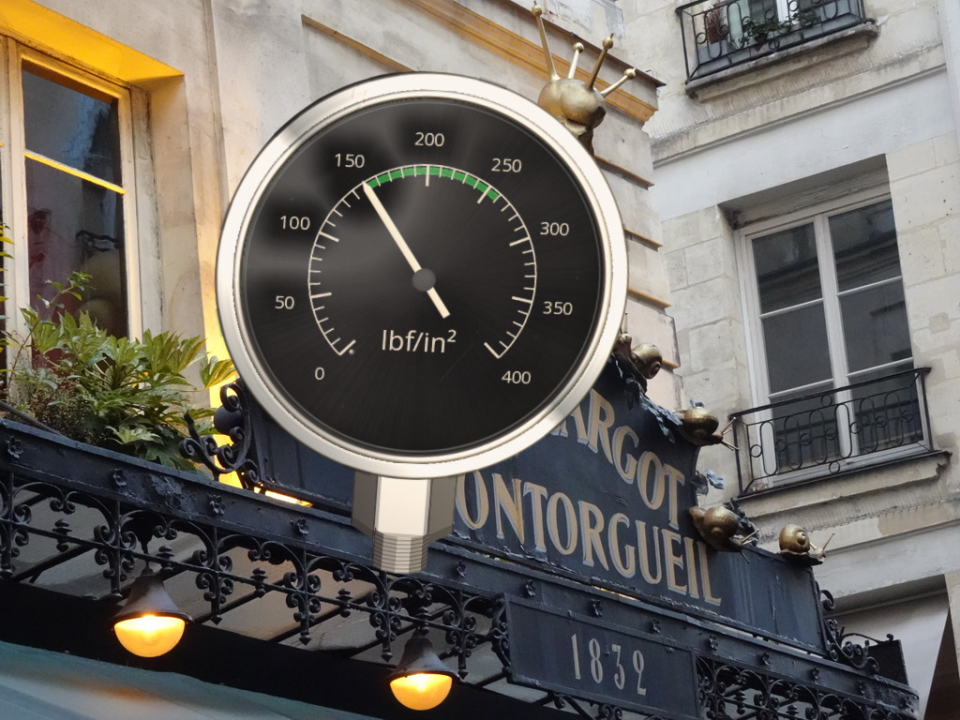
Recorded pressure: 150; psi
